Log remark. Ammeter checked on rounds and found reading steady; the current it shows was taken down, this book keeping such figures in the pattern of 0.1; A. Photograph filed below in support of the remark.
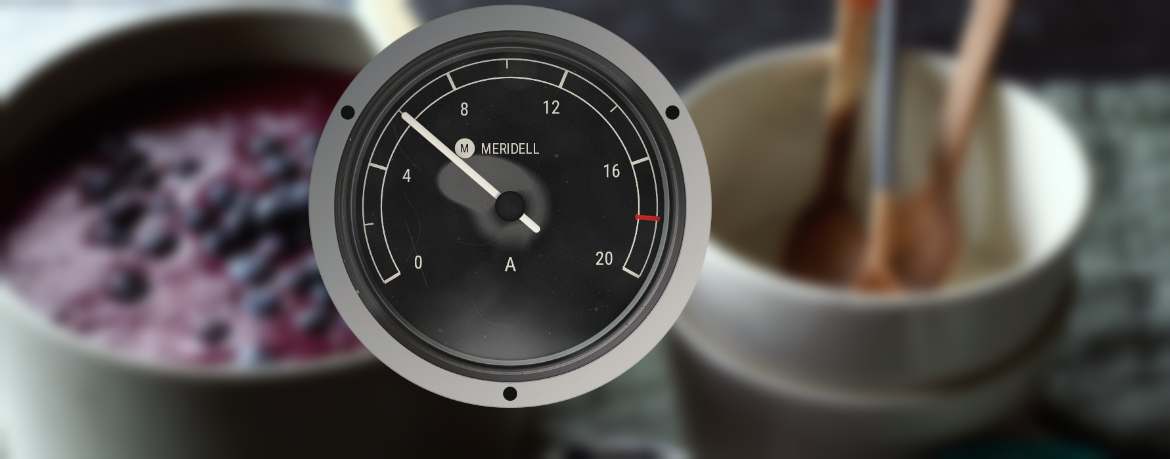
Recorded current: 6; A
